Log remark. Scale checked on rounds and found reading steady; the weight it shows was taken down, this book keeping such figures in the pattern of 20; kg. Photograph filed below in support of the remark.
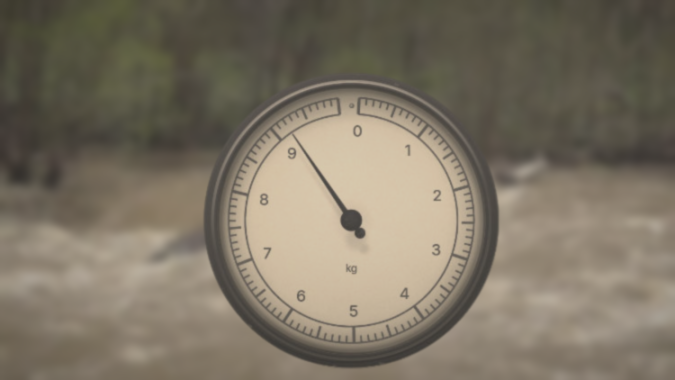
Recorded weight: 9.2; kg
